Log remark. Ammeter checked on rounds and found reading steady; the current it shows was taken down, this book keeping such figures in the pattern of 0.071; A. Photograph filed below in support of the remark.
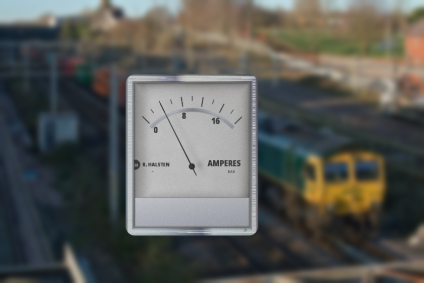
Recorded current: 4; A
